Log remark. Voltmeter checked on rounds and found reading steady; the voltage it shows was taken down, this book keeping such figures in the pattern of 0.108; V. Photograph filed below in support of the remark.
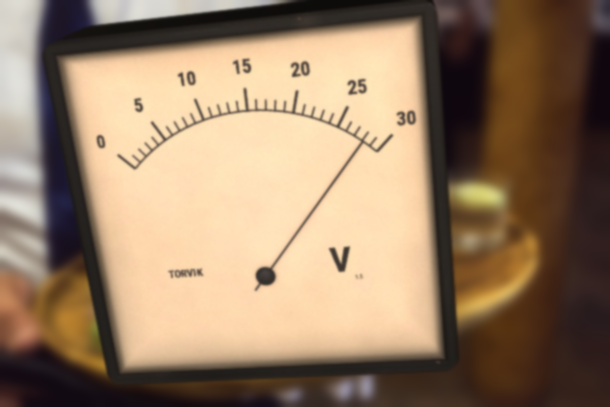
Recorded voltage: 28; V
